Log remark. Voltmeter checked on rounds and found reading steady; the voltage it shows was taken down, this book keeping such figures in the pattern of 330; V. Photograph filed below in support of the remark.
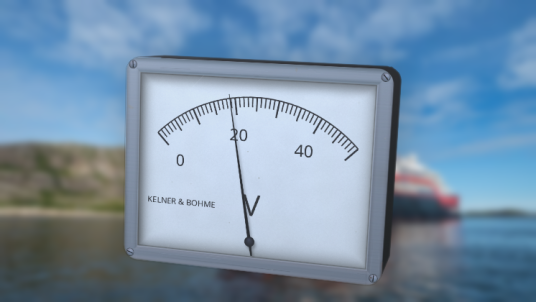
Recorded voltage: 19; V
